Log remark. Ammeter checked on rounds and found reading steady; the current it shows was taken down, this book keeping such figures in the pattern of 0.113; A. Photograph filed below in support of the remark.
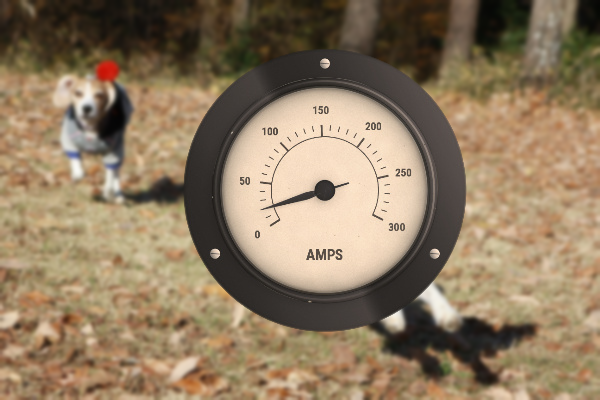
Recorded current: 20; A
